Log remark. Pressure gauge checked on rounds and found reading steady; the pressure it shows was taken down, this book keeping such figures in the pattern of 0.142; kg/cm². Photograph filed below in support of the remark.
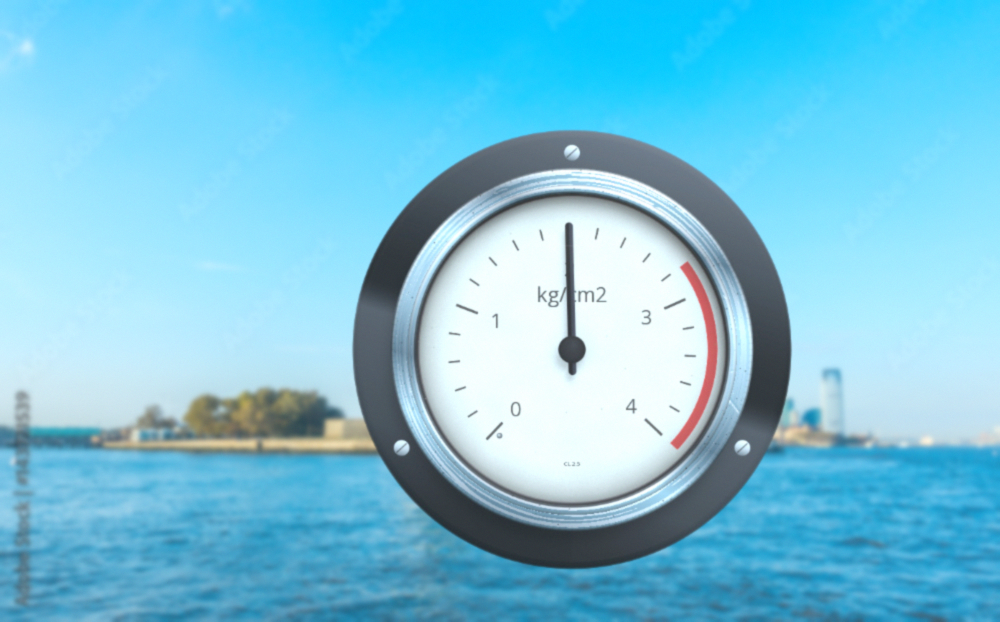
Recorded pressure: 2; kg/cm²
